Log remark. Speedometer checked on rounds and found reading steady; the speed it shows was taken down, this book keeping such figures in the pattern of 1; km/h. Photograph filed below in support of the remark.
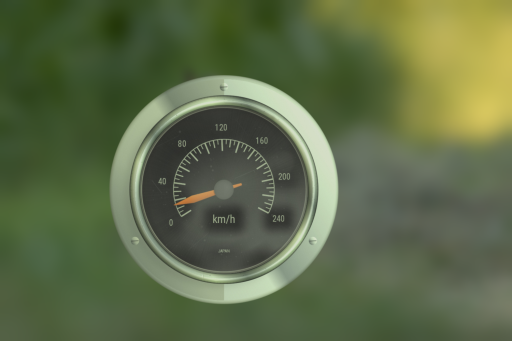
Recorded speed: 15; km/h
